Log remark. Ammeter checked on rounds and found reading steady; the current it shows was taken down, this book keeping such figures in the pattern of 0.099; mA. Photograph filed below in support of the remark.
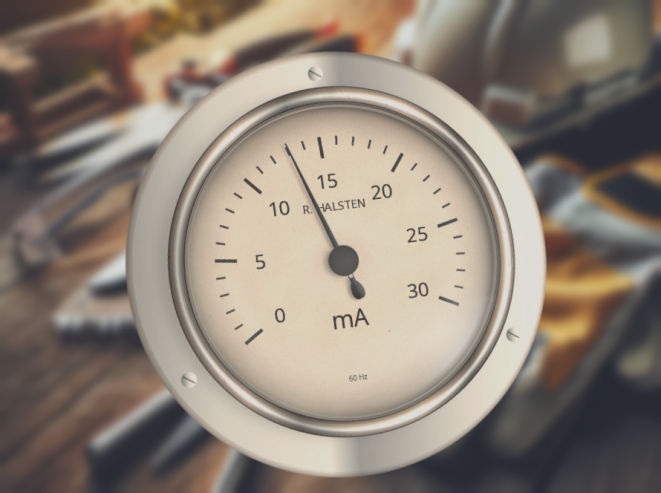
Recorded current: 13; mA
